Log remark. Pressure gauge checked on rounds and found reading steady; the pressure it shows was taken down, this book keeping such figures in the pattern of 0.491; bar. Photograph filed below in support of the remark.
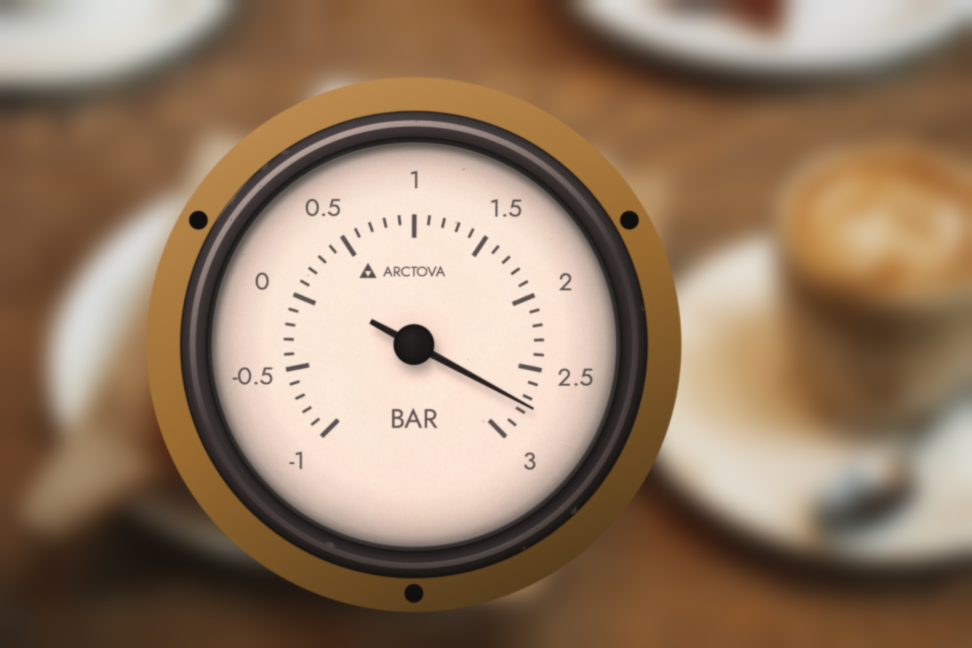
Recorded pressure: 2.75; bar
